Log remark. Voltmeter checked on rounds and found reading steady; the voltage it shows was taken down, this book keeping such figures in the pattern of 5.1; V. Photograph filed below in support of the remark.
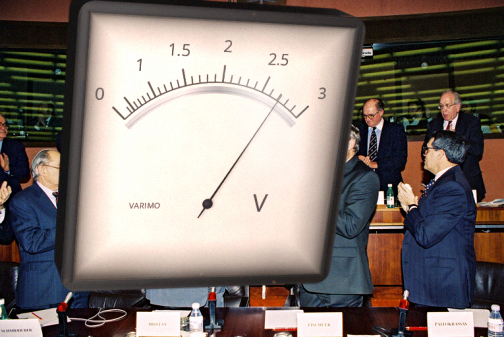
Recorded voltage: 2.7; V
